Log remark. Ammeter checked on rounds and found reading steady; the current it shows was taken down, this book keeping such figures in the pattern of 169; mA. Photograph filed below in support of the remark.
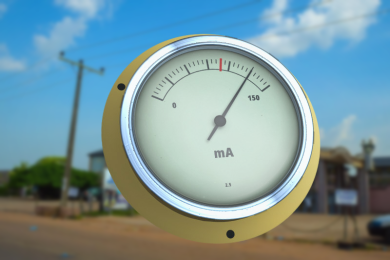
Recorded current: 125; mA
